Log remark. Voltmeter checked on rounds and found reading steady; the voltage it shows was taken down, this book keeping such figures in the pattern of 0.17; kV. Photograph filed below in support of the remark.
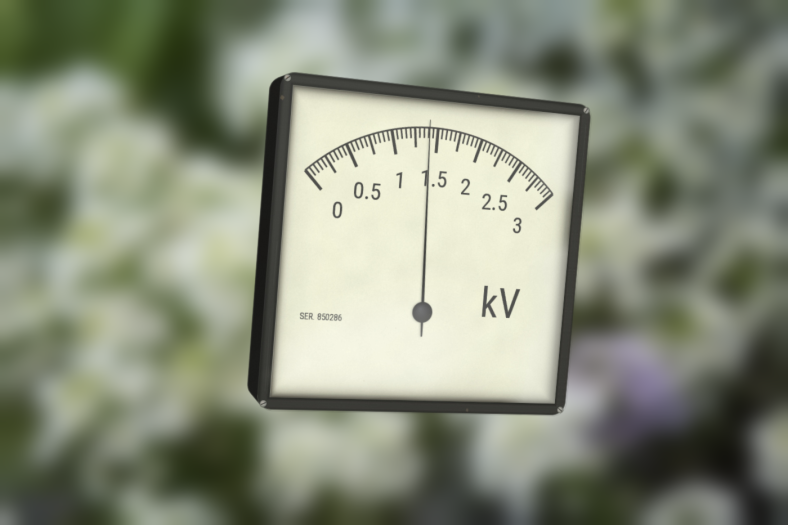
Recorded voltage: 1.4; kV
